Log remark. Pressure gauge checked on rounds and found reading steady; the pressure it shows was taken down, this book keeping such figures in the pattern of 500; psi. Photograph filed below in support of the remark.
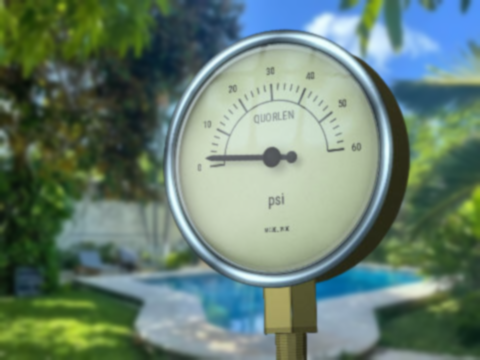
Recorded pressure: 2; psi
